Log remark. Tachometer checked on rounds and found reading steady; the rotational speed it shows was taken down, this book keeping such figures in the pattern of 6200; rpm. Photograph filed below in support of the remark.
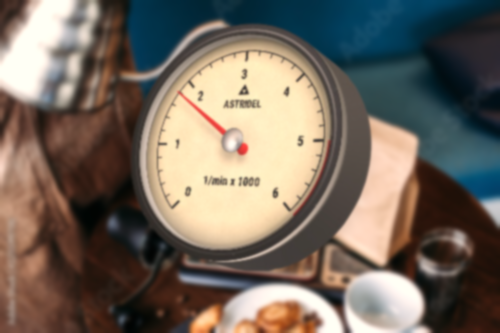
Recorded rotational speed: 1800; rpm
